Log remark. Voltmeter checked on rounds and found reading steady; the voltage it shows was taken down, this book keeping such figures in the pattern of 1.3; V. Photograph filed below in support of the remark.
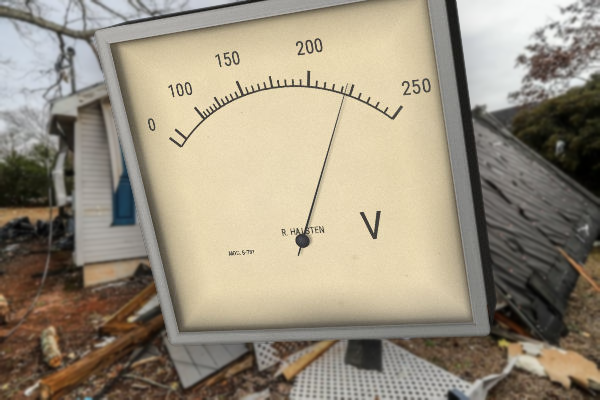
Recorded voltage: 222.5; V
